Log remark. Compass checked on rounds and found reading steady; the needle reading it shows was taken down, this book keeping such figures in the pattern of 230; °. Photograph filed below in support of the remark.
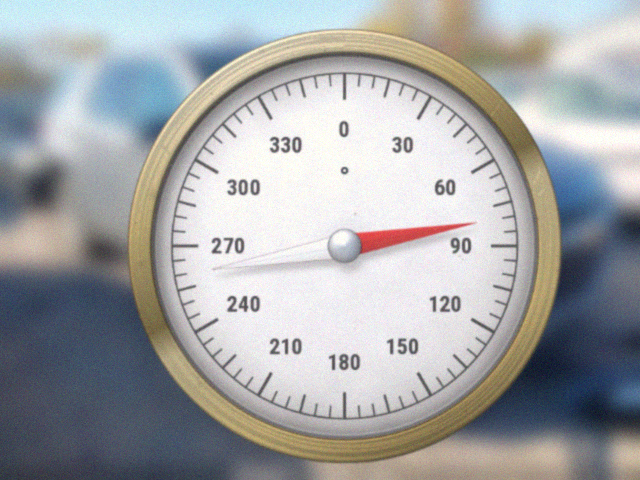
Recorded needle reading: 80; °
